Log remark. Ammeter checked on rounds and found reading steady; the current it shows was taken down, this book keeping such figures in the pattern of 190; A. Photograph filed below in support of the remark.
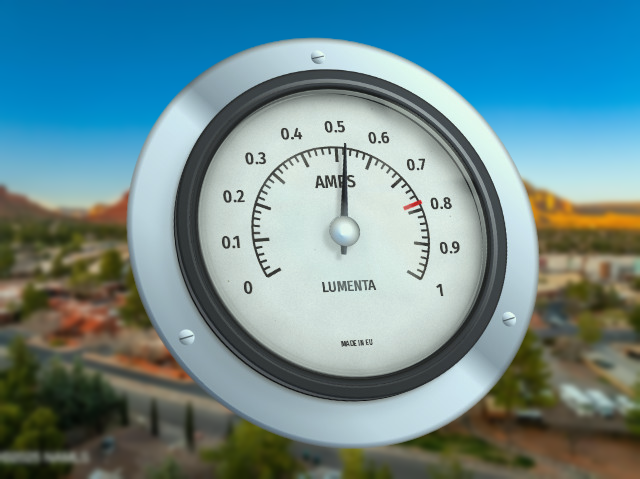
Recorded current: 0.52; A
